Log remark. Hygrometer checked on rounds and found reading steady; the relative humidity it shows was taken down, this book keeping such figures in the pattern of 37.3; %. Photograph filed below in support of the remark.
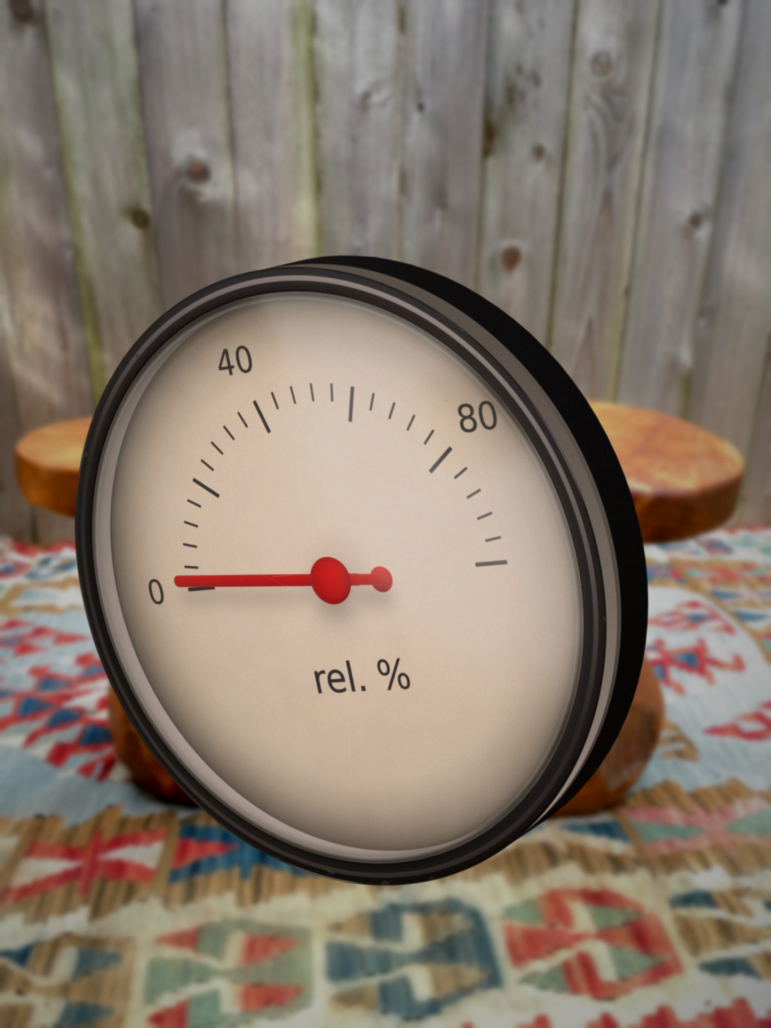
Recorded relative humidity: 2; %
